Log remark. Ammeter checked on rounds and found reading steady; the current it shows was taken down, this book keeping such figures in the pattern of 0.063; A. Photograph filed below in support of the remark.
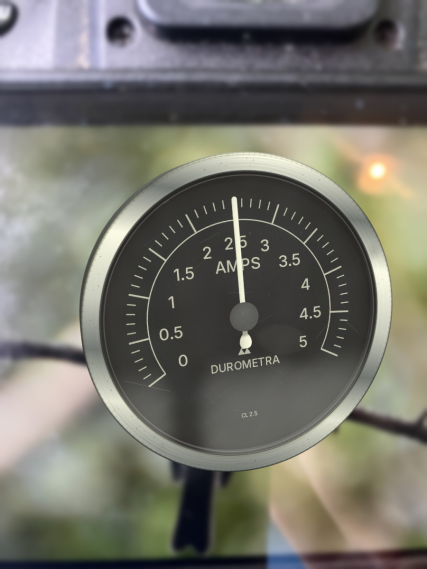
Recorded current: 2.5; A
